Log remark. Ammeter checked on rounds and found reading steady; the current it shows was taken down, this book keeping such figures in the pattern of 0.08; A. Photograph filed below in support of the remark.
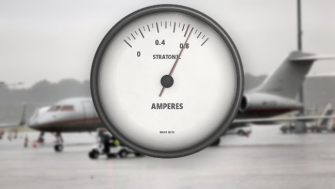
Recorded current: 0.8; A
